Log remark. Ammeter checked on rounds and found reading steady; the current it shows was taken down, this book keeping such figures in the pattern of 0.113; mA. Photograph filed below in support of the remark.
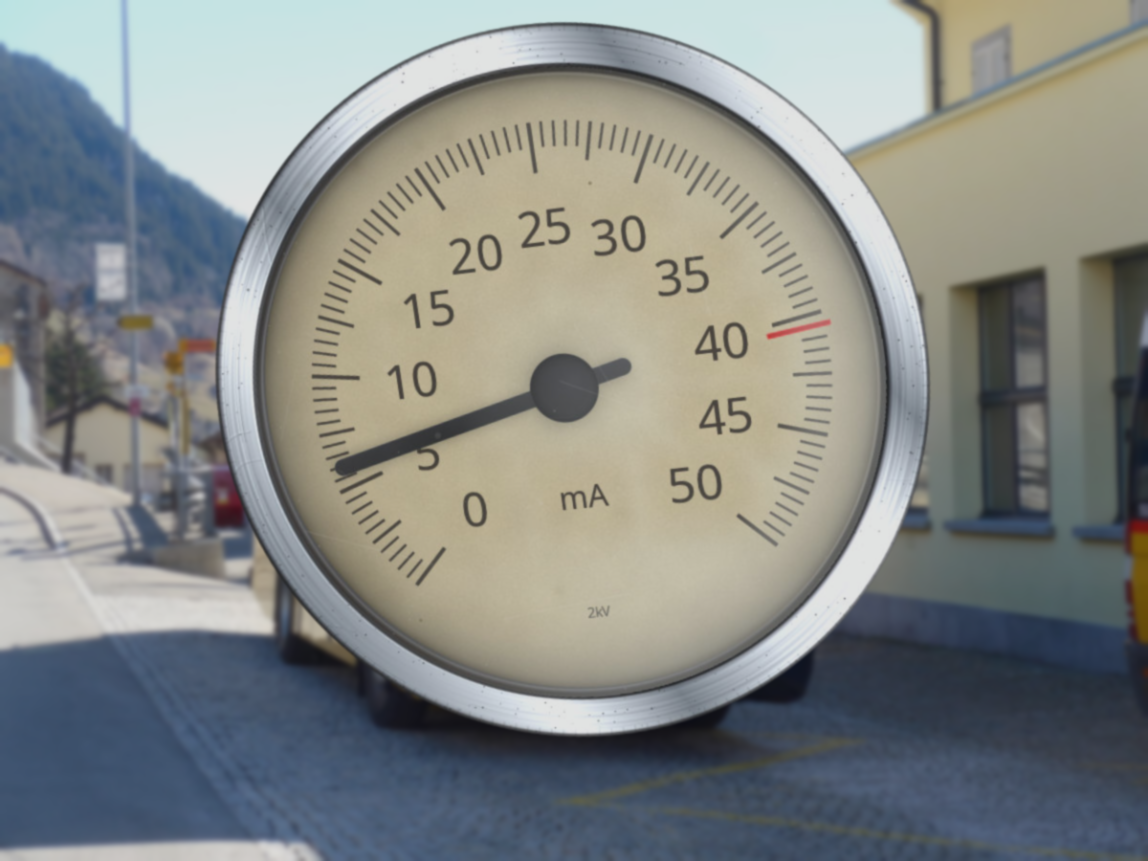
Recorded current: 6; mA
